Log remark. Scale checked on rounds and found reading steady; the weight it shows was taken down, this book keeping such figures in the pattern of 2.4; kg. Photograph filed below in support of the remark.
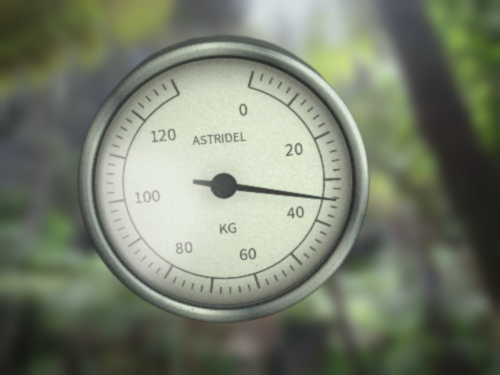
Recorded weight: 34; kg
